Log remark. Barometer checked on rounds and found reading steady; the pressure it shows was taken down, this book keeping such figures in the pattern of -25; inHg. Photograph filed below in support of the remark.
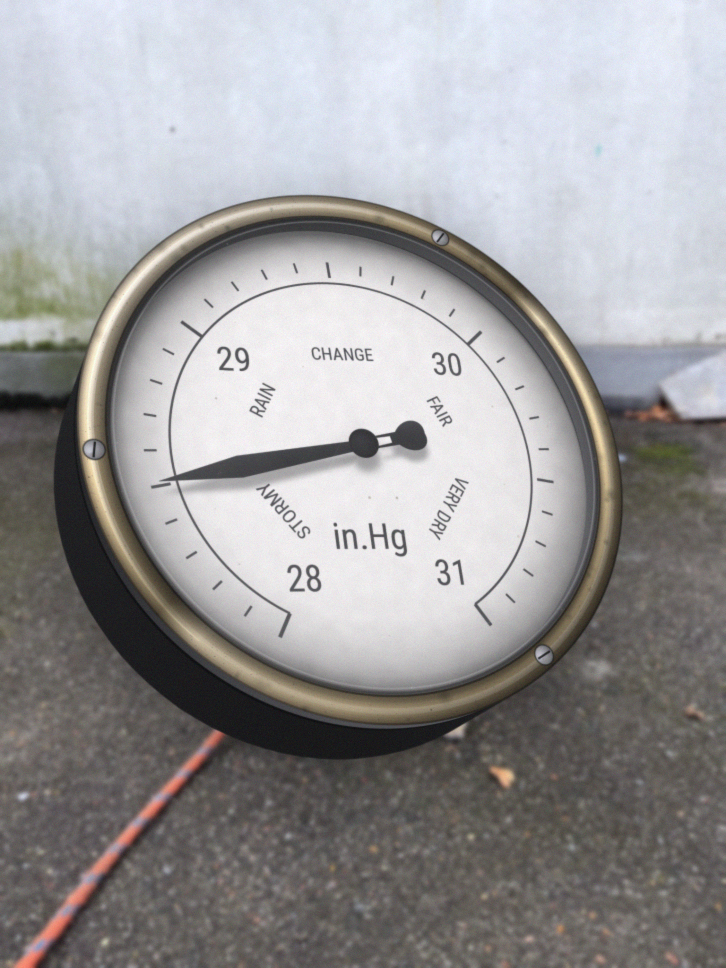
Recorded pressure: 28.5; inHg
